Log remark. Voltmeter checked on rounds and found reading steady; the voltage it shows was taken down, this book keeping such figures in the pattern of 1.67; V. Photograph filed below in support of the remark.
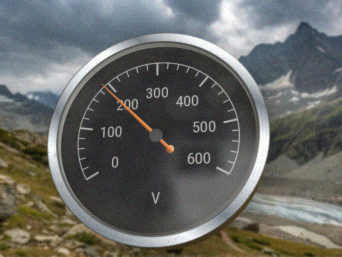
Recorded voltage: 190; V
